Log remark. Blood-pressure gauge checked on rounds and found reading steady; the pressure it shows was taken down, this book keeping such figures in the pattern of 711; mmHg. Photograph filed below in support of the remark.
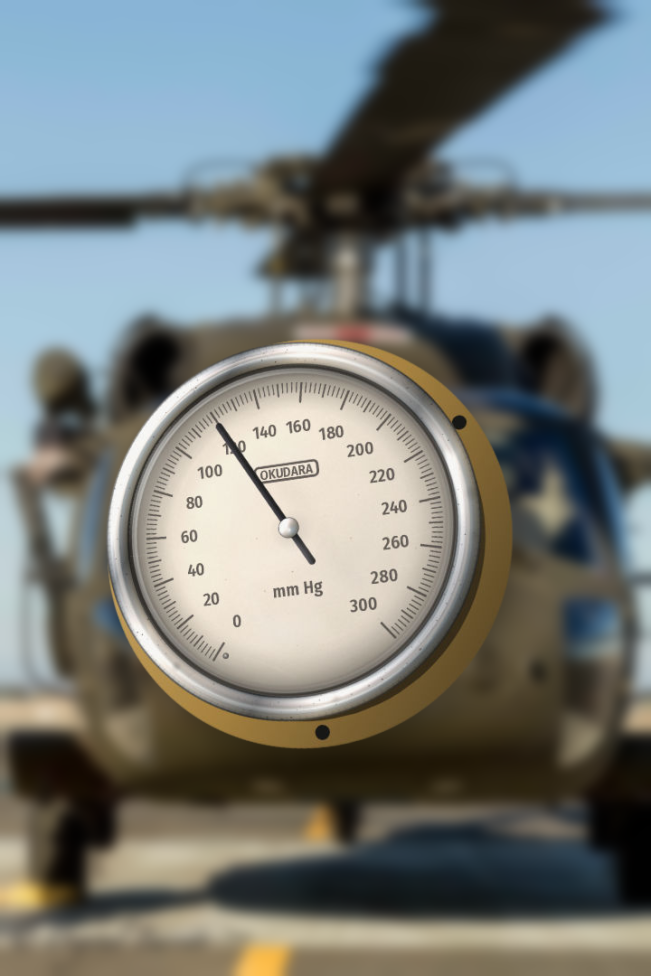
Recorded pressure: 120; mmHg
